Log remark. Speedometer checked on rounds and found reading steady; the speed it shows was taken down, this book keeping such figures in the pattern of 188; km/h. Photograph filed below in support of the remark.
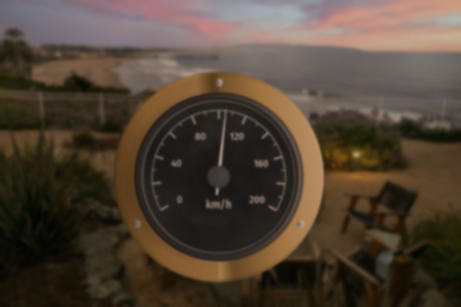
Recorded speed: 105; km/h
